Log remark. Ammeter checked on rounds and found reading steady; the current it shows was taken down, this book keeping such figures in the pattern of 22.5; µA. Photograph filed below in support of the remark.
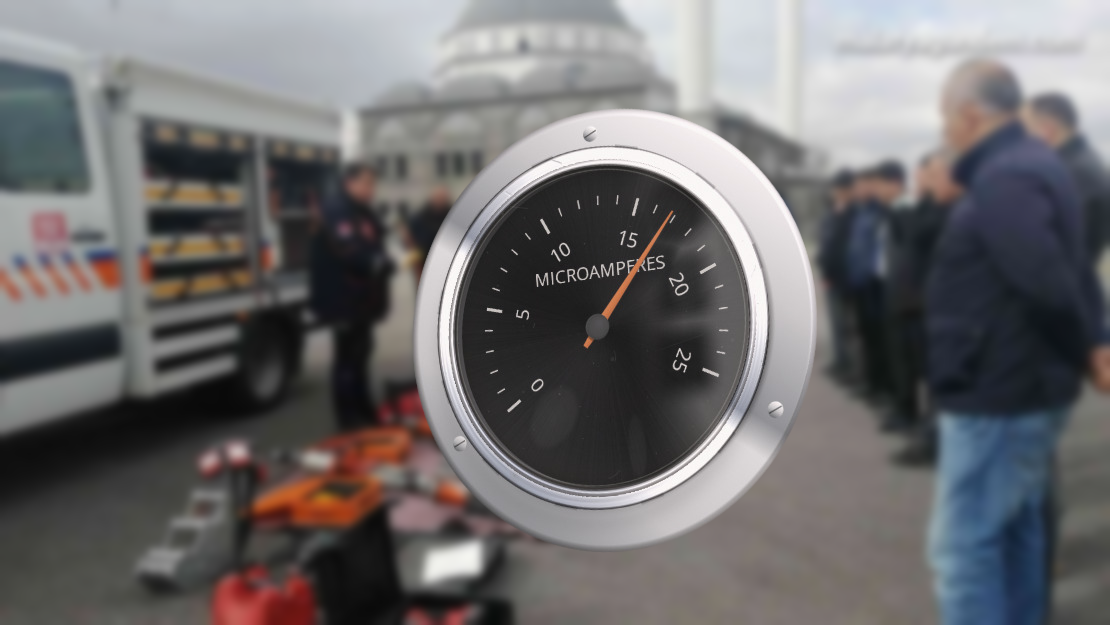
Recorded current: 17; µA
